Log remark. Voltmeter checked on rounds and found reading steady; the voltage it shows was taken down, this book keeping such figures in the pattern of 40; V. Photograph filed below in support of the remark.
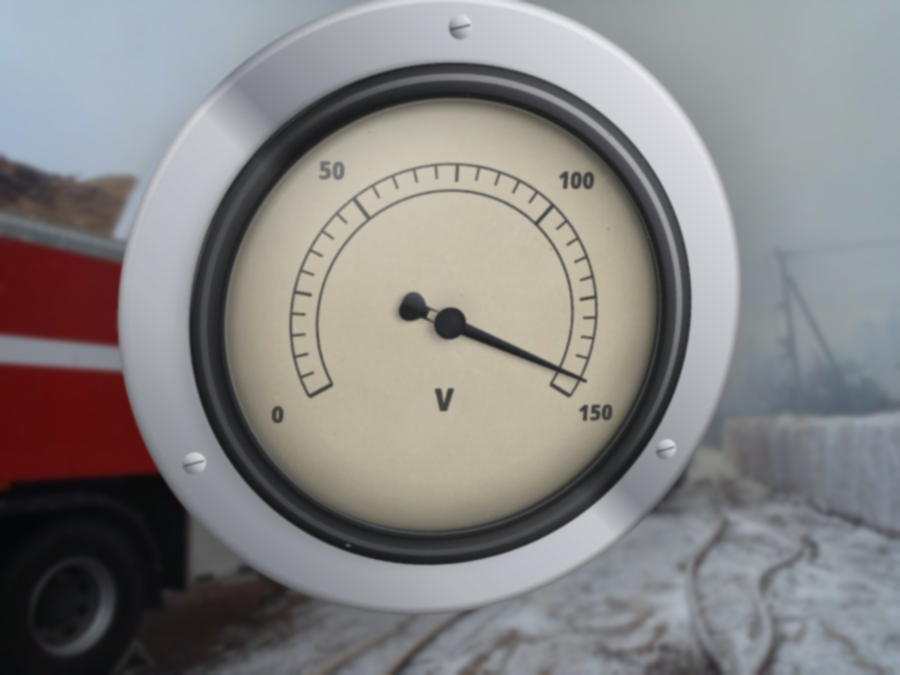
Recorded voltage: 145; V
